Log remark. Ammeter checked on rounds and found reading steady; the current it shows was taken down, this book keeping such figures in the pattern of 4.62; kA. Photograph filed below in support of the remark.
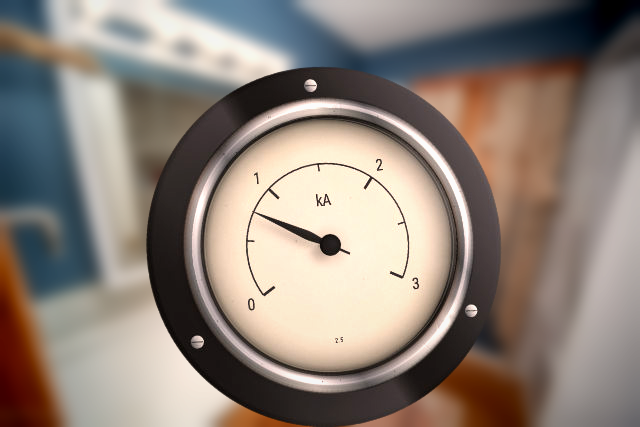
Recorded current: 0.75; kA
